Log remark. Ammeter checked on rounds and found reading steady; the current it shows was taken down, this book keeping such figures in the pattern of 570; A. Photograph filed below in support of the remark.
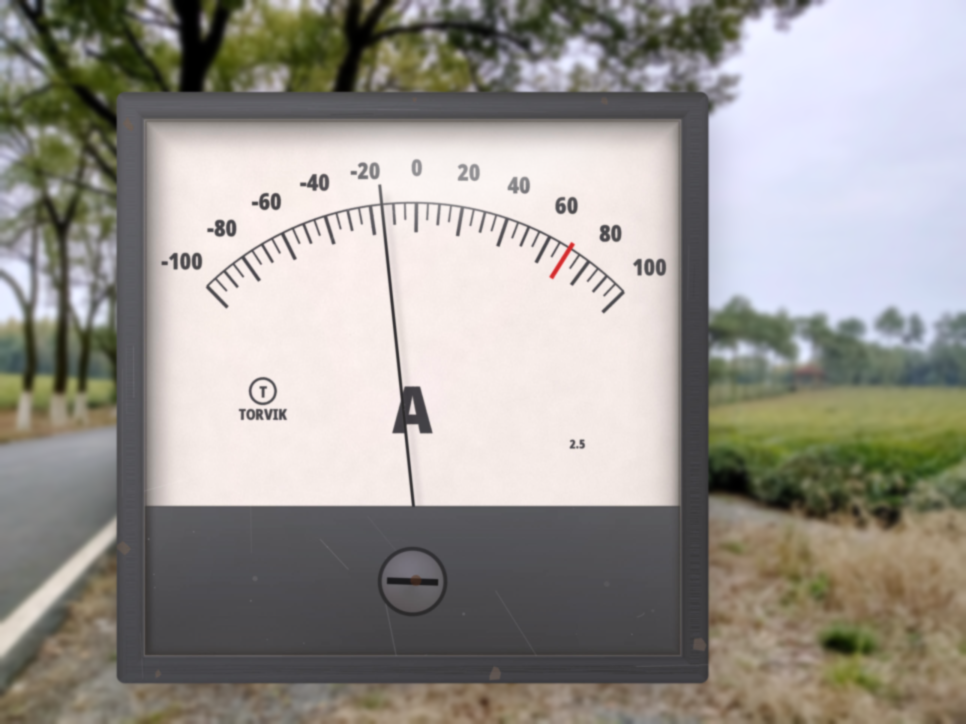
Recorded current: -15; A
